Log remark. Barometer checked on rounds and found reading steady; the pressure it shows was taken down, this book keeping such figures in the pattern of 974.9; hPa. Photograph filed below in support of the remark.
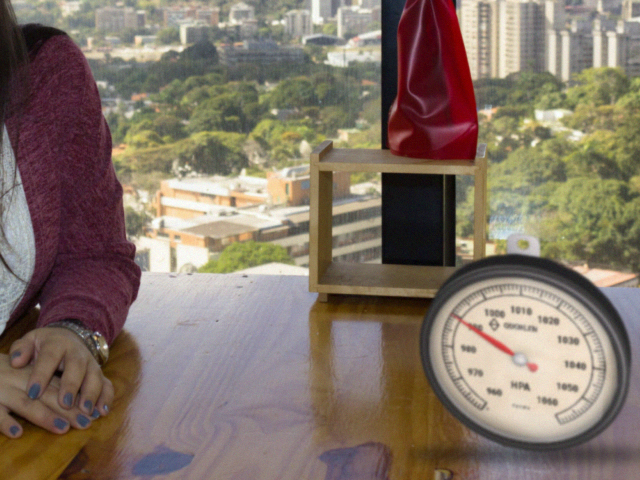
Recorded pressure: 990; hPa
